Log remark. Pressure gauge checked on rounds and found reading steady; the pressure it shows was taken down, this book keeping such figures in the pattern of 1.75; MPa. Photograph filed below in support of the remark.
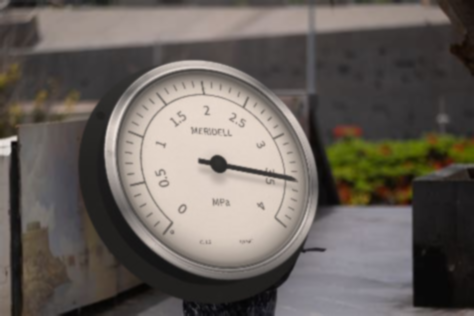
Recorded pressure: 3.5; MPa
